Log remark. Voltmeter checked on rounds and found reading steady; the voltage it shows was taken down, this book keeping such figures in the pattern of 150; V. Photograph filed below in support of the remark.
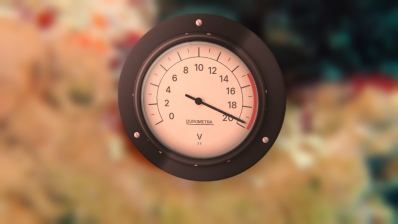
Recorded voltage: 19.5; V
